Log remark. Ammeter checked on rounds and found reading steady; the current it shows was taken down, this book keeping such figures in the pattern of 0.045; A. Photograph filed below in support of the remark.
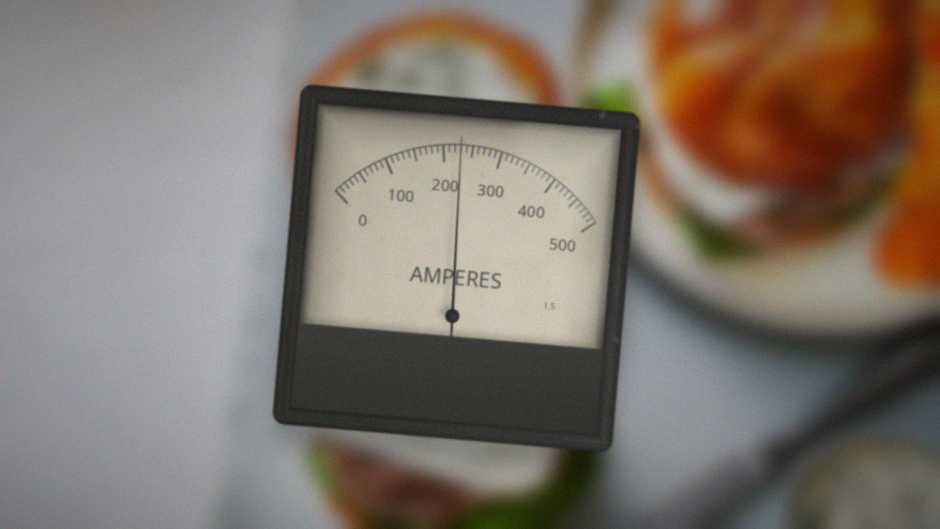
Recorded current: 230; A
